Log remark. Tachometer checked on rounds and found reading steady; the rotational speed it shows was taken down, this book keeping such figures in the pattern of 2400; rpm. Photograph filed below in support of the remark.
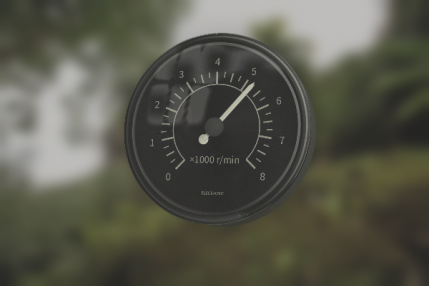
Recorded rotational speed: 5250; rpm
